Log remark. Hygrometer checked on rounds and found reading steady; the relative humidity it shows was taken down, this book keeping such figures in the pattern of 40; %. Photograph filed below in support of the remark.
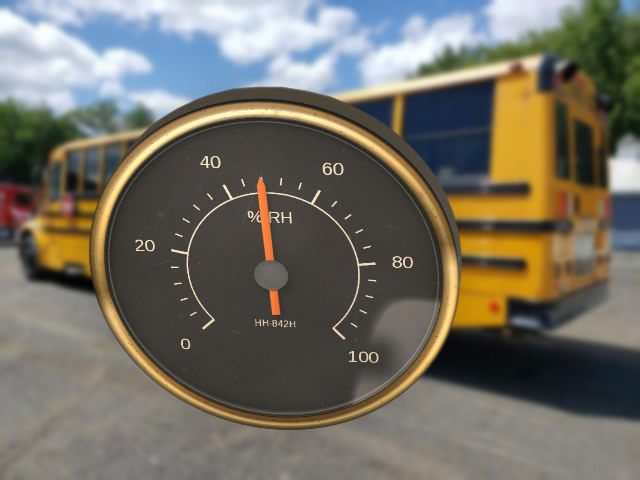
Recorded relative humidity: 48; %
